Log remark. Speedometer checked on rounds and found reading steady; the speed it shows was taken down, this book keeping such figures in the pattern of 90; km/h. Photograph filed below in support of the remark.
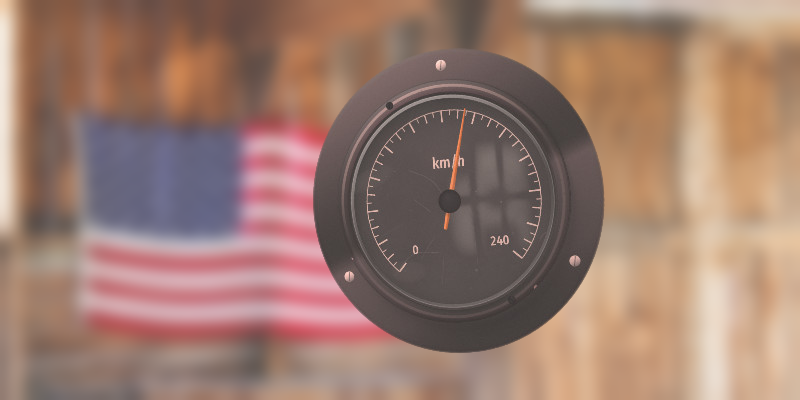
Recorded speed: 135; km/h
